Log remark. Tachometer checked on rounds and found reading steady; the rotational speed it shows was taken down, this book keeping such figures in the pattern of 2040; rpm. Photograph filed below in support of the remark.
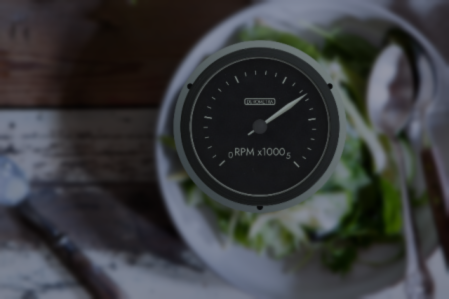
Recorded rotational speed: 3500; rpm
